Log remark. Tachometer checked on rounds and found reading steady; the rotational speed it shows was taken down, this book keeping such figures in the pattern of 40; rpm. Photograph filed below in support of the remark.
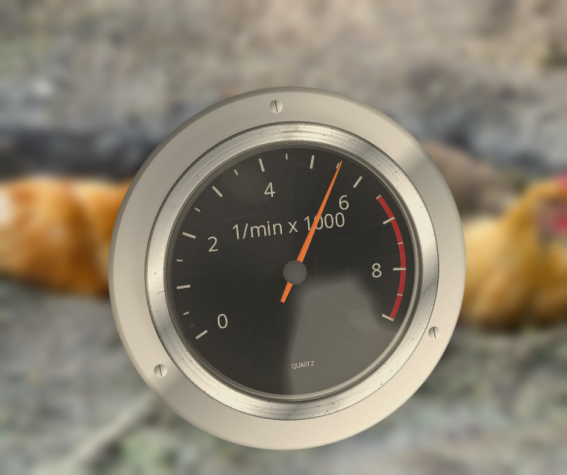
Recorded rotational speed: 5500; rpm
